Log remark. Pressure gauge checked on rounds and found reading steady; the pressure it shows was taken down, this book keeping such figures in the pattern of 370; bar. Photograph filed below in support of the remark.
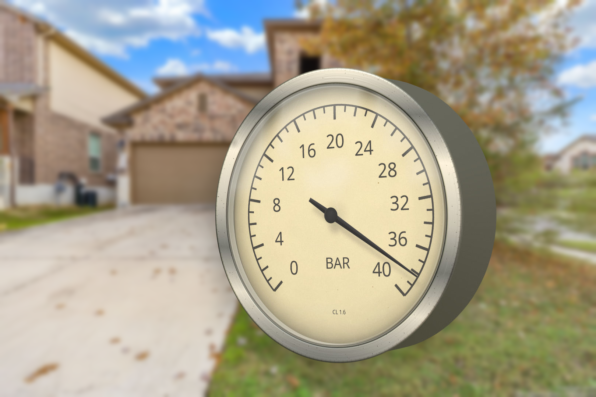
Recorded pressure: 38; bar
